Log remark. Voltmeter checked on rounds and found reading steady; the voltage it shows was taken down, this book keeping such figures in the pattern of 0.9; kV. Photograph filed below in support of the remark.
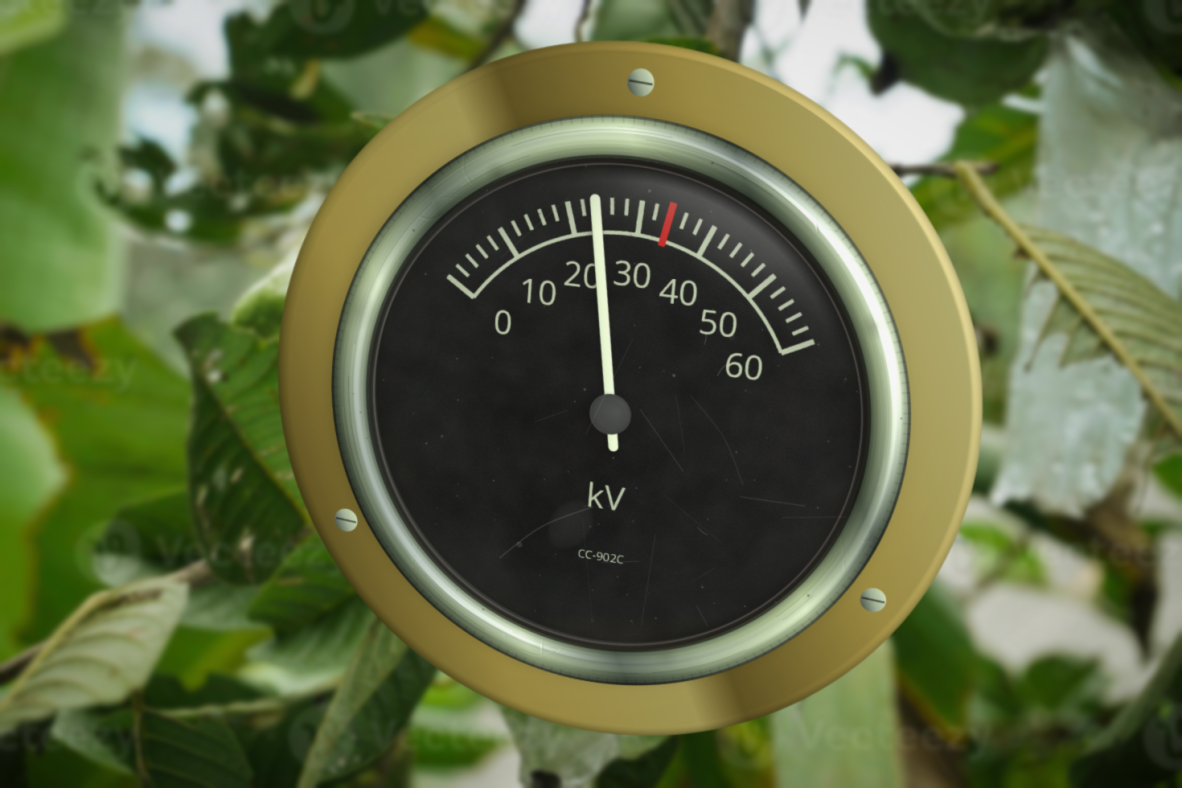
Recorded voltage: 24; kV
